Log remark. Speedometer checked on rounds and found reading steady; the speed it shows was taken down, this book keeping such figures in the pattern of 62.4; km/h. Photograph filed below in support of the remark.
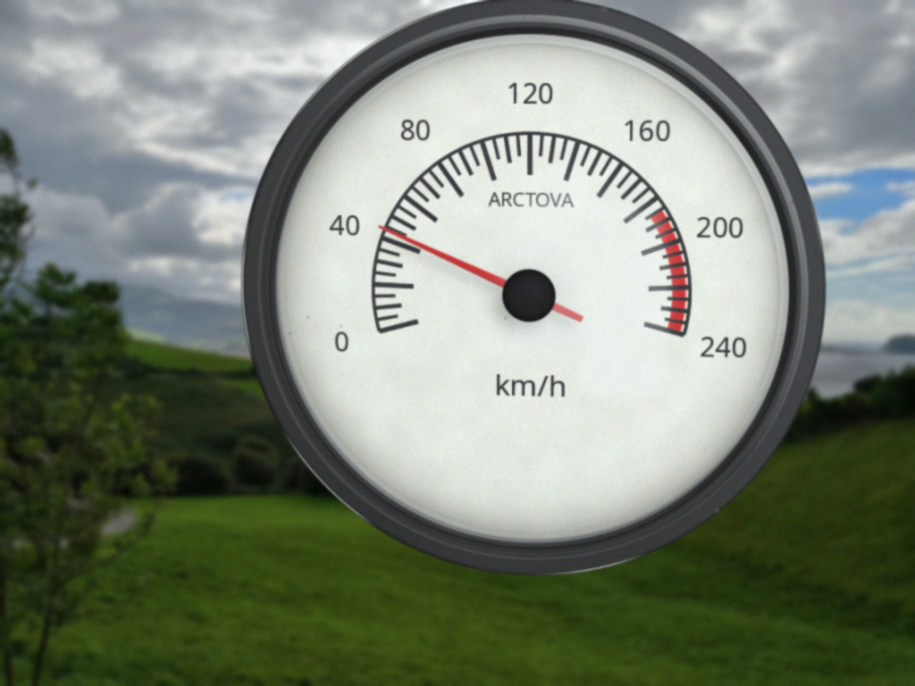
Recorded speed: 45; km/h
